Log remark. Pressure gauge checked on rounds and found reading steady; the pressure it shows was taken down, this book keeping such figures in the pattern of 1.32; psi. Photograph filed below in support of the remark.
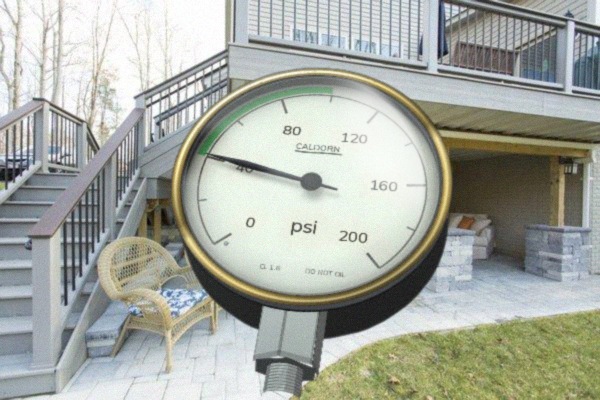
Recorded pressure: 40; psi
